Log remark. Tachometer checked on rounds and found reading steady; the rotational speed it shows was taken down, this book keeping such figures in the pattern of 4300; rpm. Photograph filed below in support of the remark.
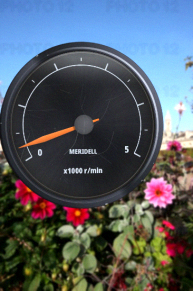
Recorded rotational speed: 250; rpm
